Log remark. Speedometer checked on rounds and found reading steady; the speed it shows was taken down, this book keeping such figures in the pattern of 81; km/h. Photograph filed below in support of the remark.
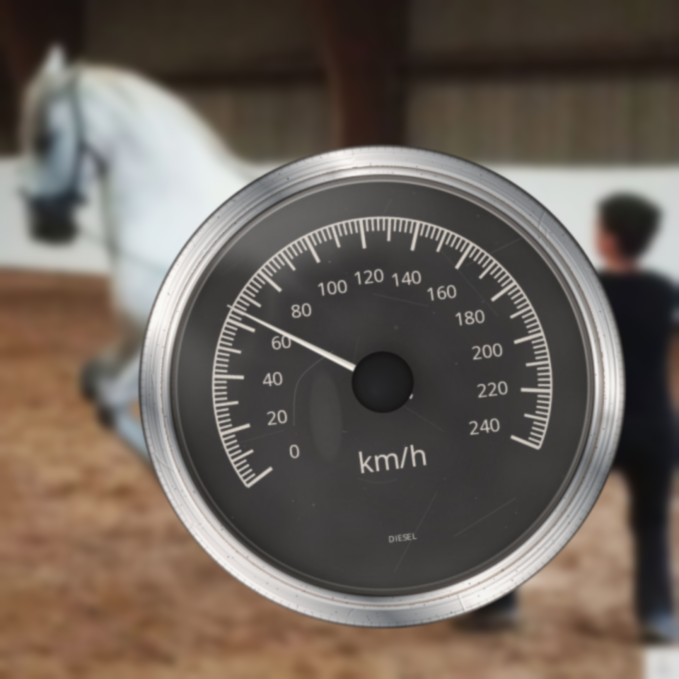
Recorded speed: 64; km/h
